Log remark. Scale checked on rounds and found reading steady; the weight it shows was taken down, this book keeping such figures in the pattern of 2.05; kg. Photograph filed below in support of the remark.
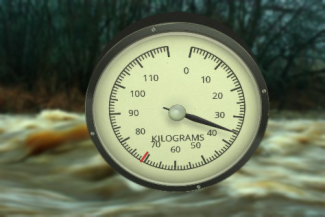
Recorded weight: 35; kg
